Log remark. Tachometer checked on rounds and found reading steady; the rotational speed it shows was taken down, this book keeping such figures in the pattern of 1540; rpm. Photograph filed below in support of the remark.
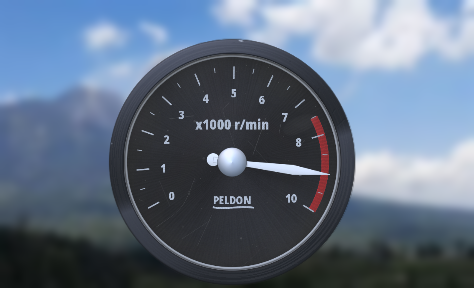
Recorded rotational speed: 9000; rpm
